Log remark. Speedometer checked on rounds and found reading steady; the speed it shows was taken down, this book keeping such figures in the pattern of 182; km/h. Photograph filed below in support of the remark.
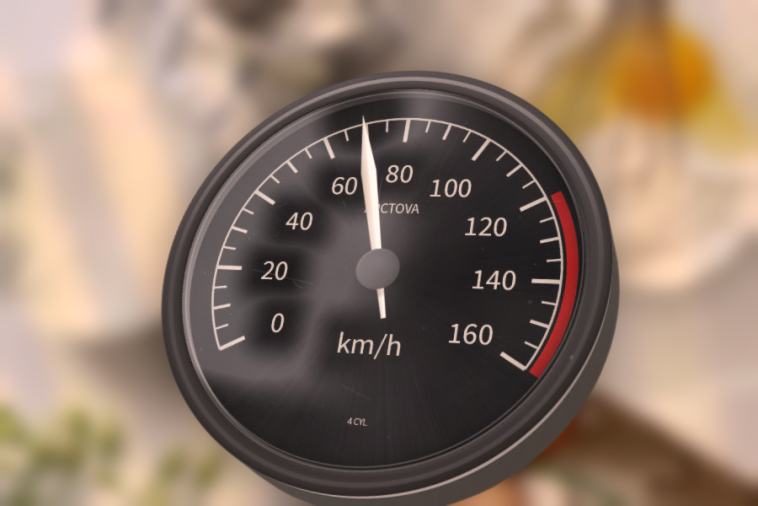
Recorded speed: 70; km/h
